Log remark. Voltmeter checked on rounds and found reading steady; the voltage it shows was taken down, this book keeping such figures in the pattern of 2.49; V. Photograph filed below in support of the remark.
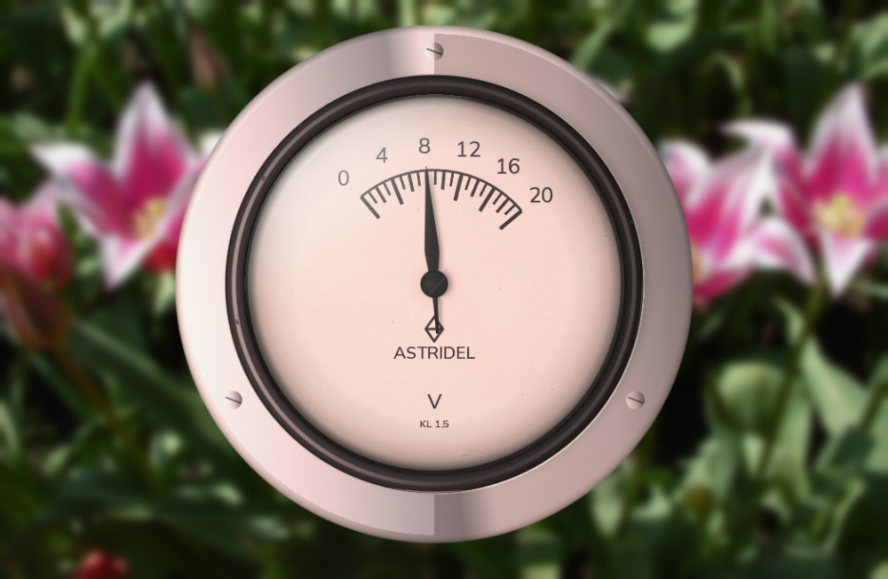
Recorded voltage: 8; V
